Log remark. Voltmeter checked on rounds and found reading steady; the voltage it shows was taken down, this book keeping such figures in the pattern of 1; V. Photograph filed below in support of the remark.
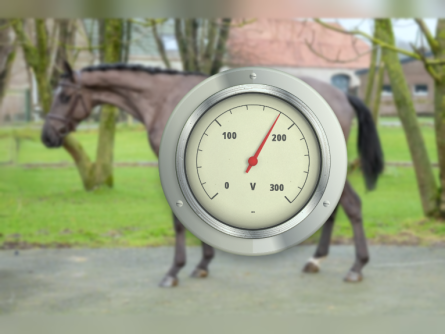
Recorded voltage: 180; V
